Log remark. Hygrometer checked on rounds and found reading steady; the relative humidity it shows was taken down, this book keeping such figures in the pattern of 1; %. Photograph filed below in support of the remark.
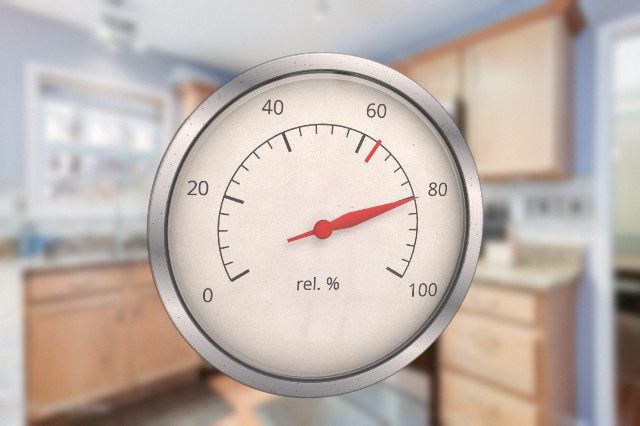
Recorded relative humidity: 80; %
